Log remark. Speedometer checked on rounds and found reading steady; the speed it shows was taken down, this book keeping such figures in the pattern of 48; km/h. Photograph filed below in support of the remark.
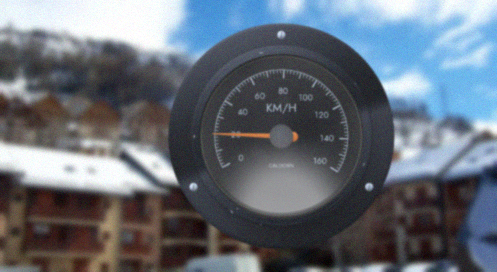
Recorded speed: 20; km/h
